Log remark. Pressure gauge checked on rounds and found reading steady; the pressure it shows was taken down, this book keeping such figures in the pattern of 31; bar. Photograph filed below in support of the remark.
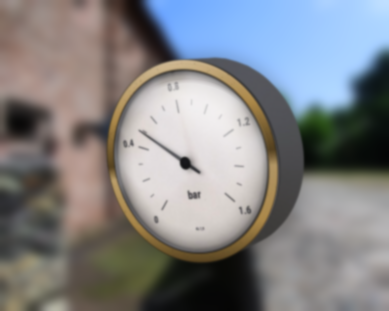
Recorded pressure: 0.5; bar
